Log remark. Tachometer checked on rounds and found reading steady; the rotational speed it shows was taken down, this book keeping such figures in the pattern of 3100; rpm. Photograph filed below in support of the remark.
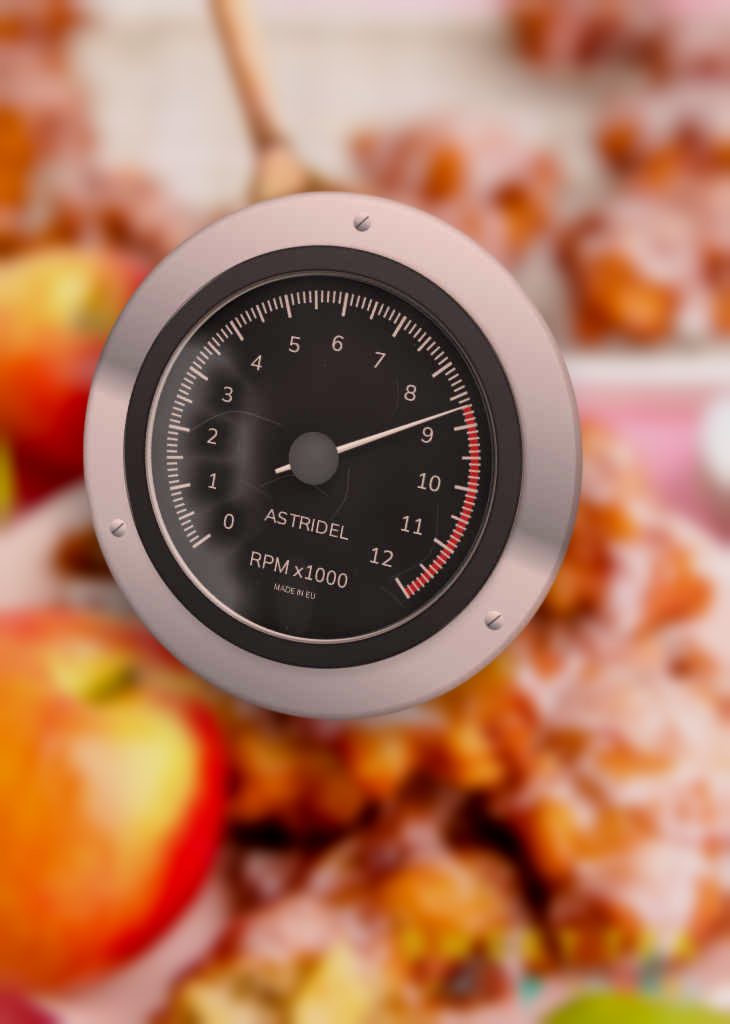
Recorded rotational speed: 8700; rpm
